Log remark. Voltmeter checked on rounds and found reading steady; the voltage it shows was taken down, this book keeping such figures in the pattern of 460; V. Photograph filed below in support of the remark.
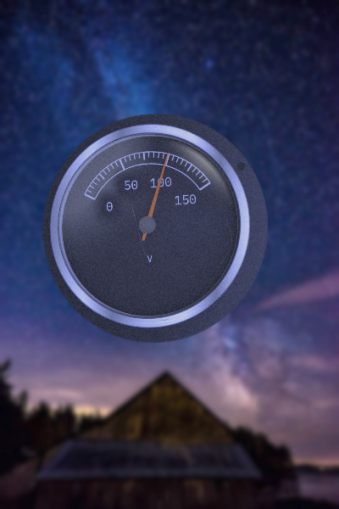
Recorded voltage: 100; V
